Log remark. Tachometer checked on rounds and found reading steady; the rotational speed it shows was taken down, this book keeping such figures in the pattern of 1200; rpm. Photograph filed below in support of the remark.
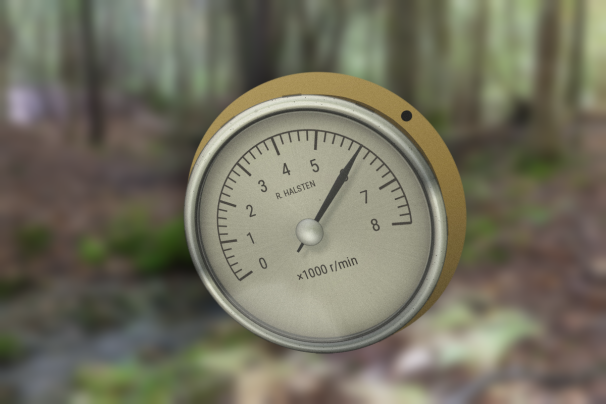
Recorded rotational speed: 6000; rpm
